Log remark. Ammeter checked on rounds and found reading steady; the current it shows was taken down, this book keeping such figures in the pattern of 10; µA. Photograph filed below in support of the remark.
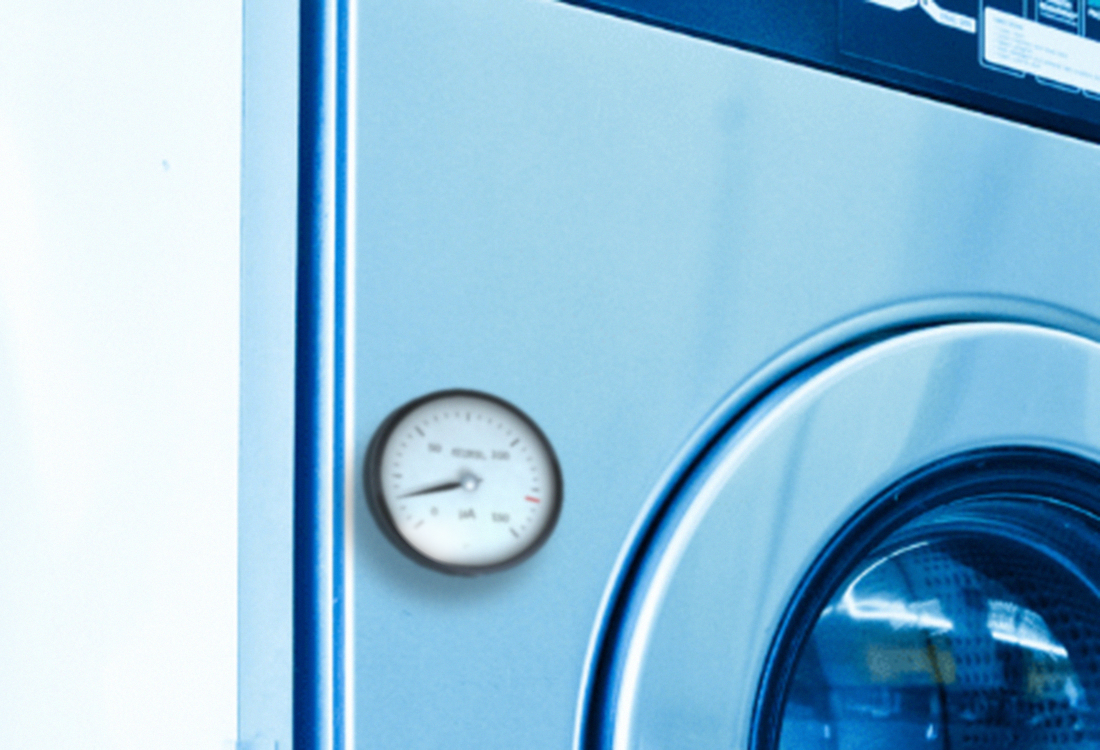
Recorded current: 15; µA
